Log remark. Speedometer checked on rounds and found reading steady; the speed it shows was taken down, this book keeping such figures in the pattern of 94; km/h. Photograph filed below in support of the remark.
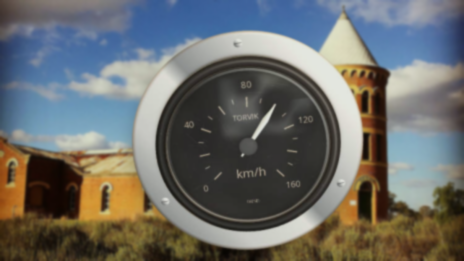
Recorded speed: 100; km/h
